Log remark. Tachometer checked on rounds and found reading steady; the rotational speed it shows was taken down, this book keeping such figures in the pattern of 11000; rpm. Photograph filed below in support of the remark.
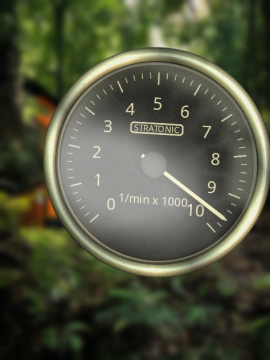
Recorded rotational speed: 9600; rpm
